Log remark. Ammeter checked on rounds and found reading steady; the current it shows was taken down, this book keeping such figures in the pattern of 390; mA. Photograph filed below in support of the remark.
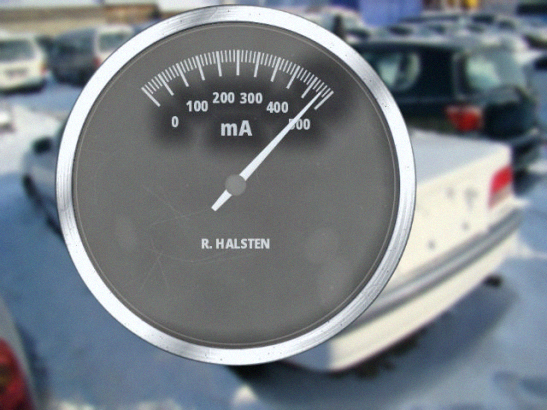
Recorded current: 480; mA
